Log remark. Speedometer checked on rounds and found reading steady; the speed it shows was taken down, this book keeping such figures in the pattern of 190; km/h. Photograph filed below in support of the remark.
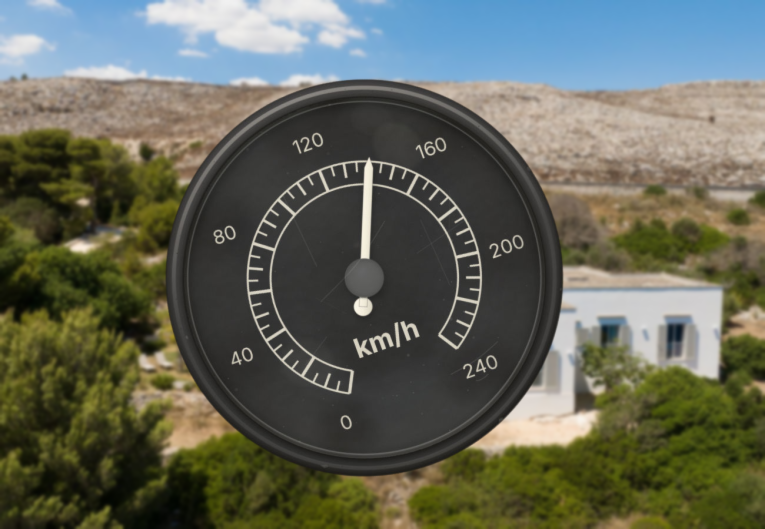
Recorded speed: 140; km/h
